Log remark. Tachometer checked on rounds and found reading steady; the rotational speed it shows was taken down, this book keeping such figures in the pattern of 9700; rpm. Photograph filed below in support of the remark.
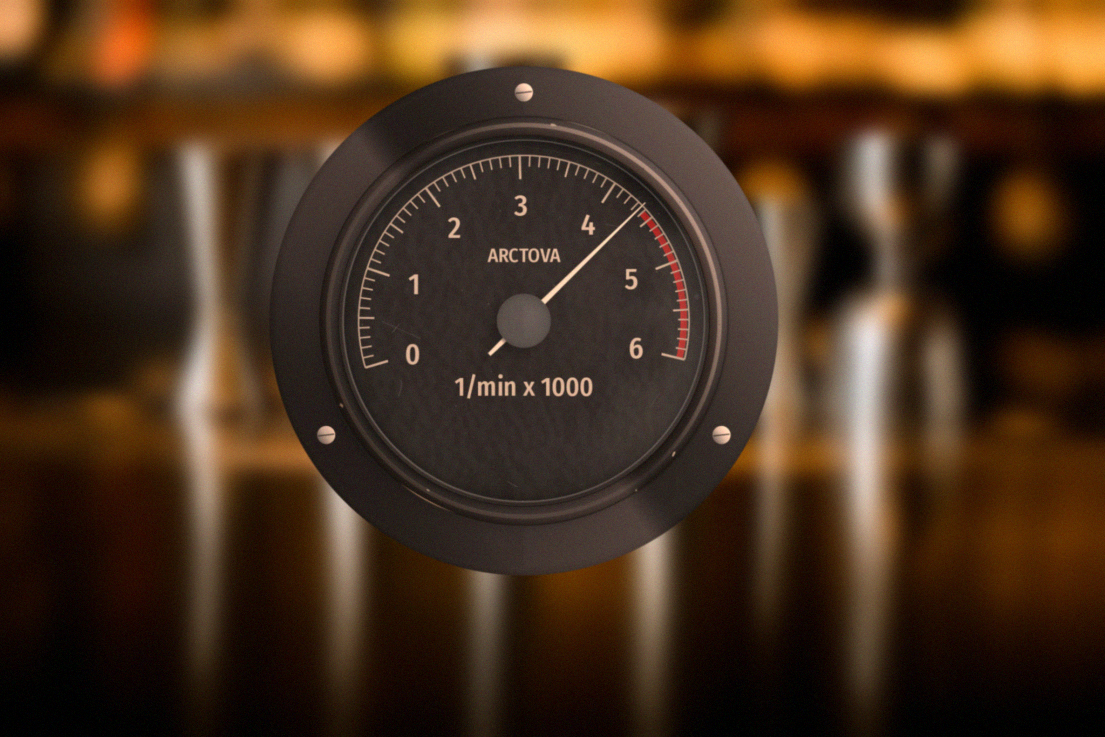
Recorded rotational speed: 4350; rpm
